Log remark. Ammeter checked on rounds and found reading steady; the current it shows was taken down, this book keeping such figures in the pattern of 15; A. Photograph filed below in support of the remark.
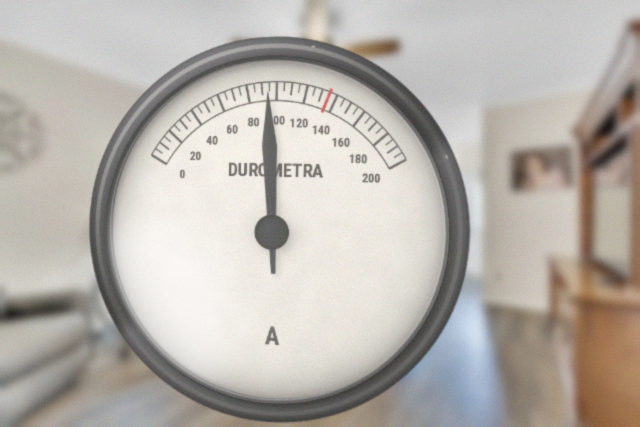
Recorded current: 95; A
